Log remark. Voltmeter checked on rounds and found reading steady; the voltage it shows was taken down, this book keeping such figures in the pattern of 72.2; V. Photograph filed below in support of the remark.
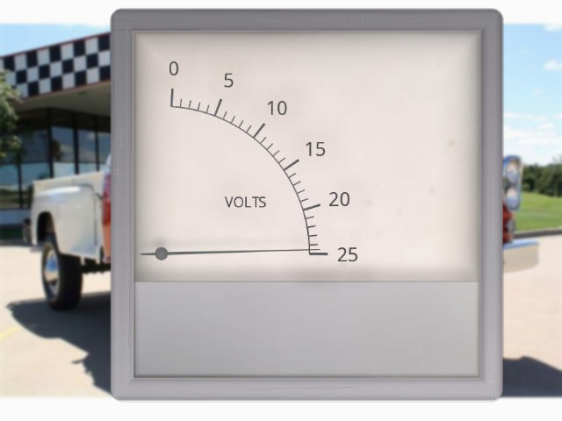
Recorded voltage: 24.5; V
